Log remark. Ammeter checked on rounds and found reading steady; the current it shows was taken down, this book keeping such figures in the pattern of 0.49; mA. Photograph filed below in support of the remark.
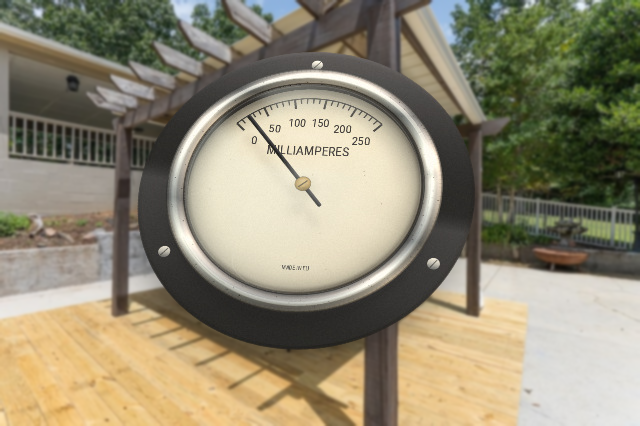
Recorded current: 20; mA
